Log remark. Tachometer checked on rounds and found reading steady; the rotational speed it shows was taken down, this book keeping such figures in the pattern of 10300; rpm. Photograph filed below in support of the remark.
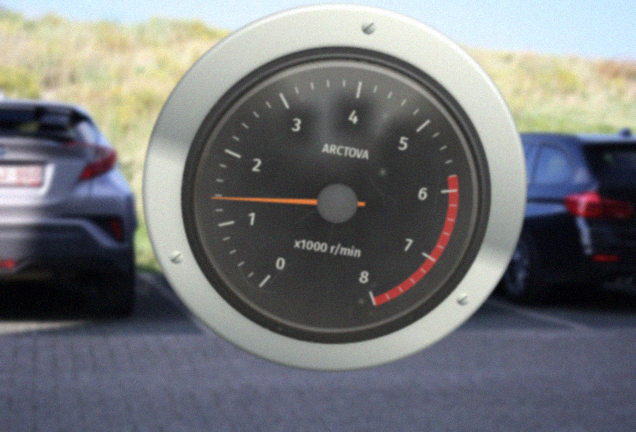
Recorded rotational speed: 1400; rpm
